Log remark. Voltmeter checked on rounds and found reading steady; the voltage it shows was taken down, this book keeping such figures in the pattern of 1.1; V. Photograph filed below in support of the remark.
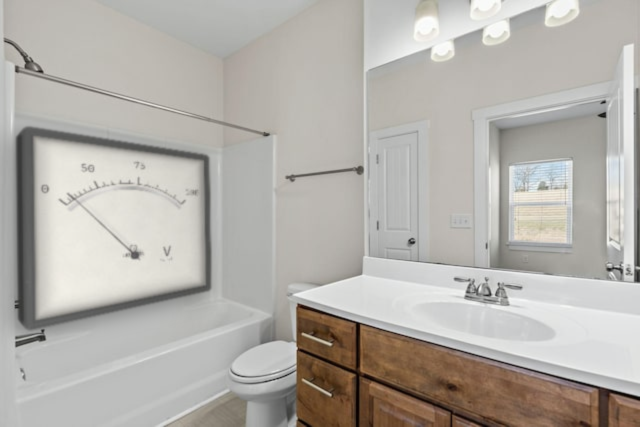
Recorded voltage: 25; V
